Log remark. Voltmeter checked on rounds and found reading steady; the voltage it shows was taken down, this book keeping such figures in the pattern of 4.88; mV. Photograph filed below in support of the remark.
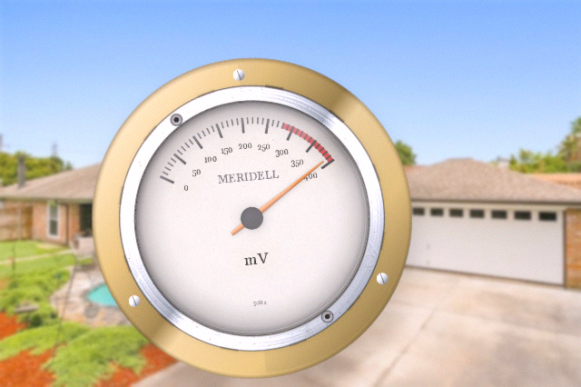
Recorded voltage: 390; mV
